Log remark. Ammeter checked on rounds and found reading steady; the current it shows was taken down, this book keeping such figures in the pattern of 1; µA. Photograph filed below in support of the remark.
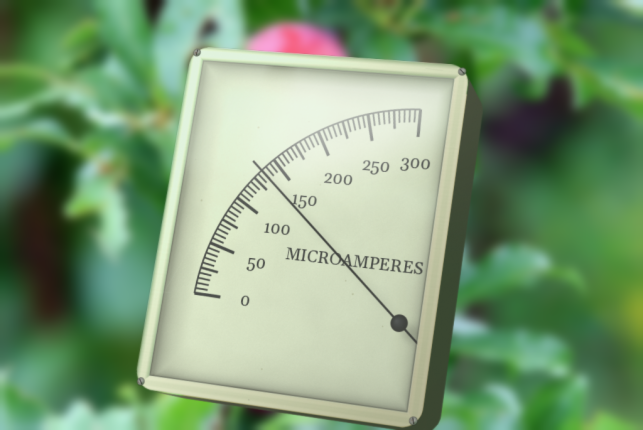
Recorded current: 135; µA
